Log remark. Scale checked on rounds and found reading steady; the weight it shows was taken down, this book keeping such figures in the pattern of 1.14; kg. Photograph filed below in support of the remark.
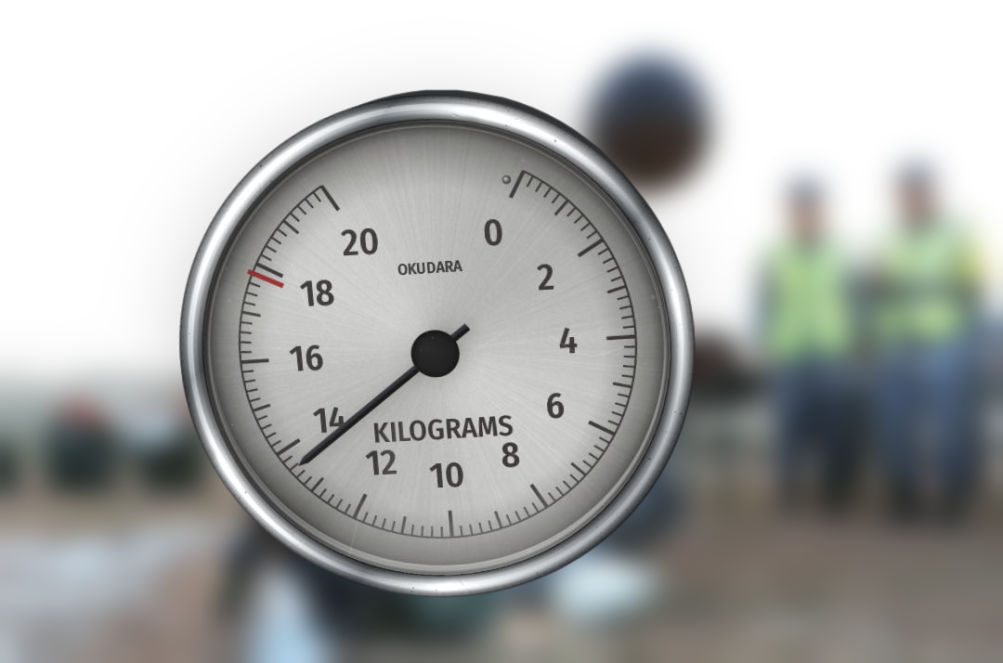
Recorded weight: 13.6; kg
